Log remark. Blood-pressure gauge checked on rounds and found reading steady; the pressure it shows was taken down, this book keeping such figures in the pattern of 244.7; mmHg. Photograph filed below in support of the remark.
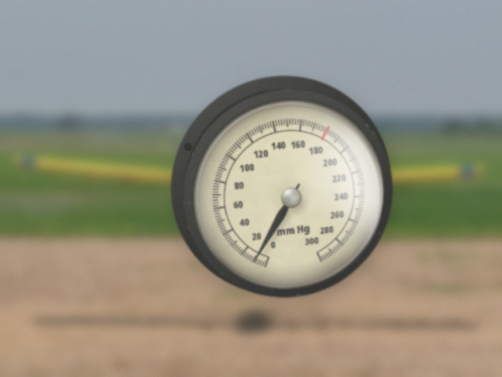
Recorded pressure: 10; mmHg
